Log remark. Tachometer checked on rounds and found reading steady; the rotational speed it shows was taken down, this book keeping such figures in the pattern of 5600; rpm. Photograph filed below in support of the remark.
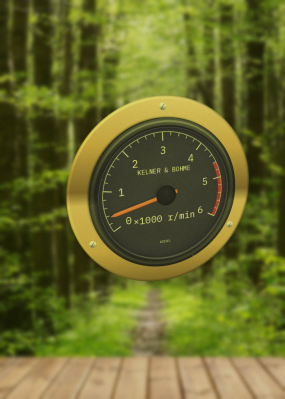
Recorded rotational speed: 400; rpm
